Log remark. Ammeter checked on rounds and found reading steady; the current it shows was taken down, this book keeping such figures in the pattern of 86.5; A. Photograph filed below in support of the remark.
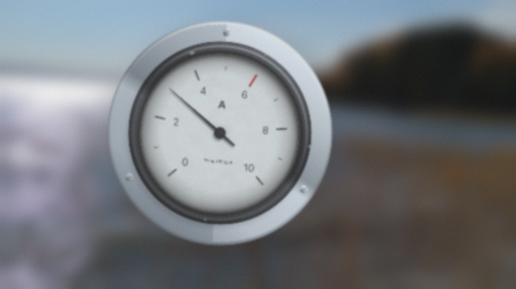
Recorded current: 3; A
